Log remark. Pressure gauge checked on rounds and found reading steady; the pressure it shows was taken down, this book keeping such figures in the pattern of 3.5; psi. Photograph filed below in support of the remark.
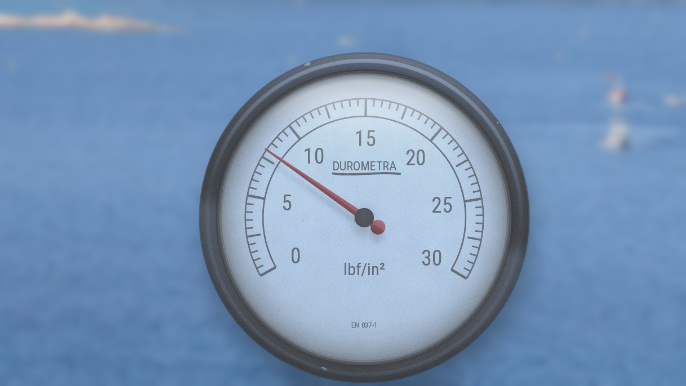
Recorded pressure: 8; psi
